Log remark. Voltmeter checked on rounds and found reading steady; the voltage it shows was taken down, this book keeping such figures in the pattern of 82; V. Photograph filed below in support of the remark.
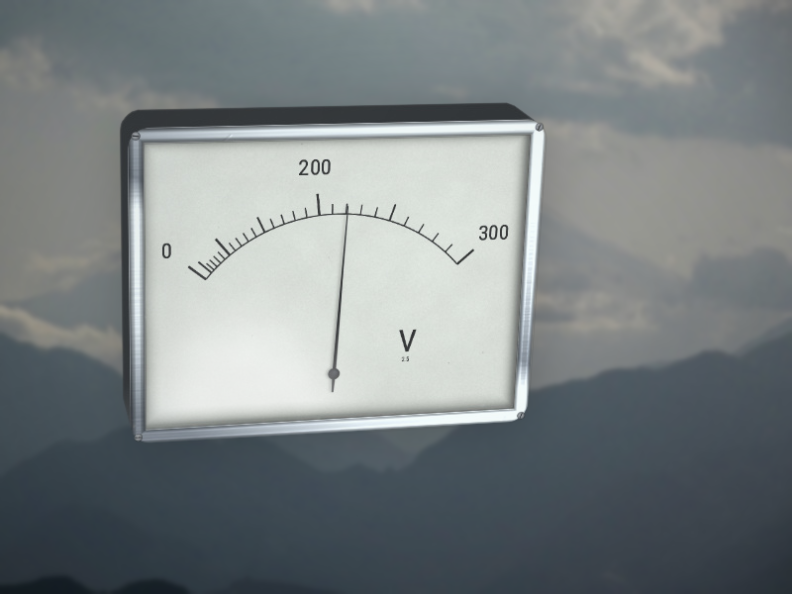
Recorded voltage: 220; V
